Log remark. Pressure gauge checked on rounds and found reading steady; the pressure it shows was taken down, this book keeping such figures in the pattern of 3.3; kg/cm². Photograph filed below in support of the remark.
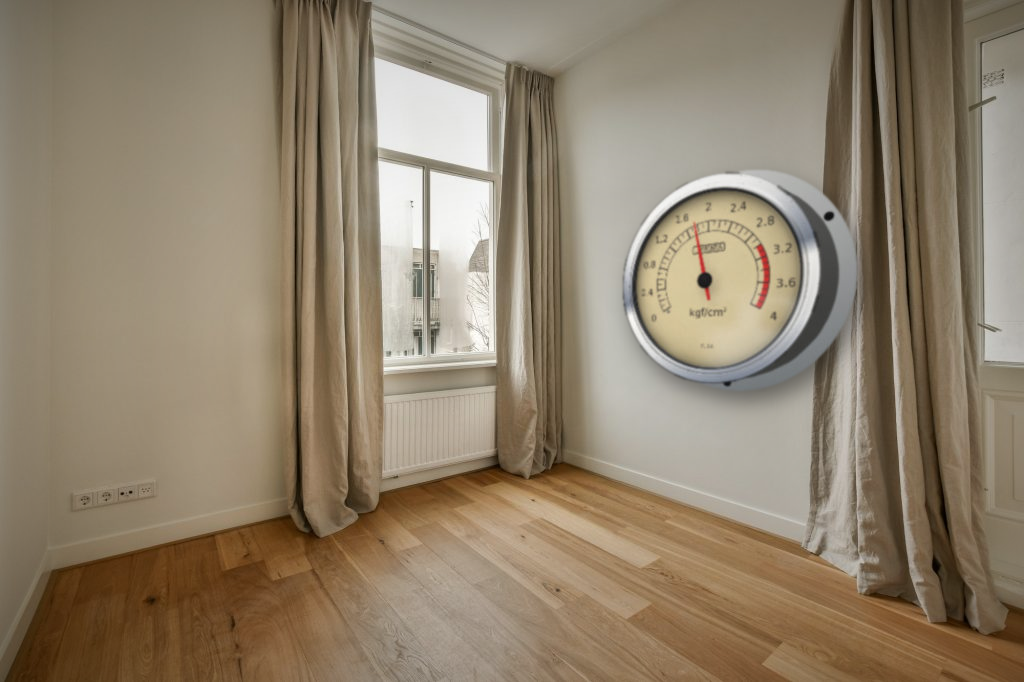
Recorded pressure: 1.8; kg/cm²
